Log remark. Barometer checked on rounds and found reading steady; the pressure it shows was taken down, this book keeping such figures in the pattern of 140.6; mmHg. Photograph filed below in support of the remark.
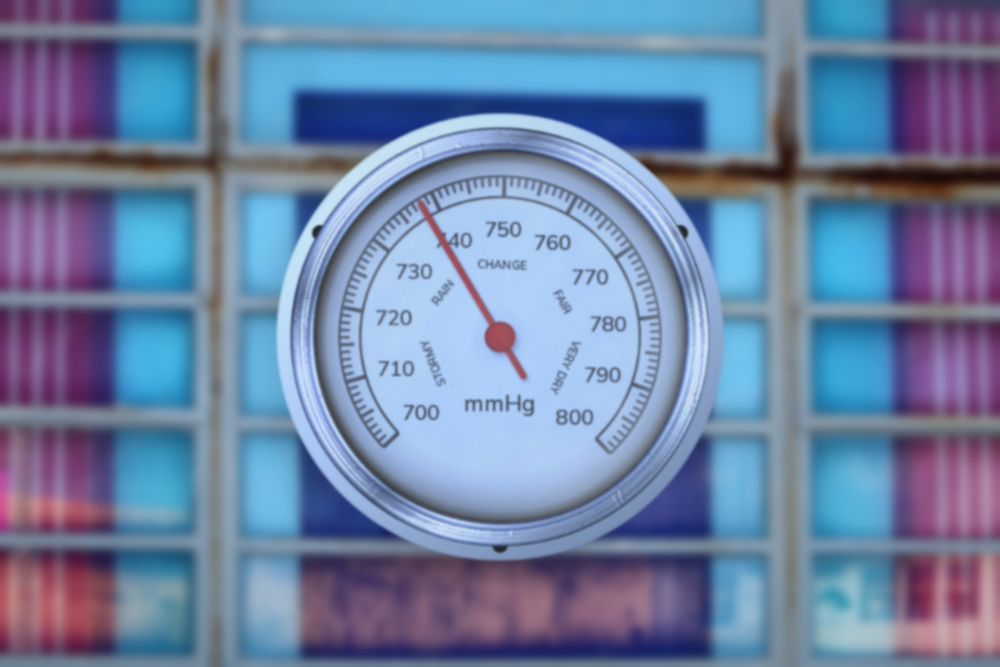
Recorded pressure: 738; mmHg
